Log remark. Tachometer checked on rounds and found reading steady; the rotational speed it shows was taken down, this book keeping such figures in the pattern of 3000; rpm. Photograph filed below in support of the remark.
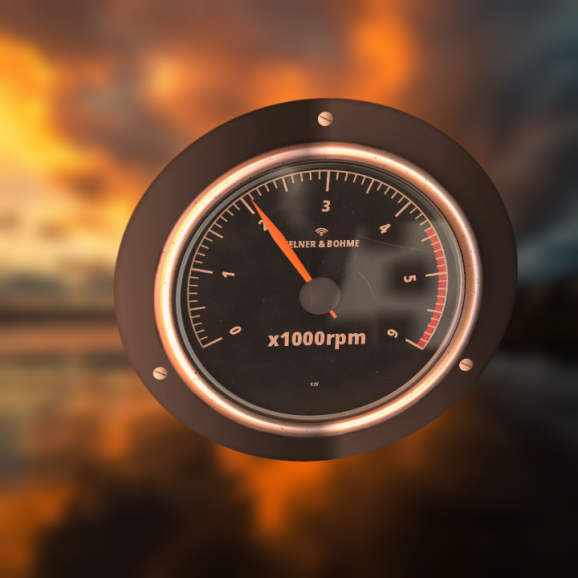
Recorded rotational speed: 2100; rpm
